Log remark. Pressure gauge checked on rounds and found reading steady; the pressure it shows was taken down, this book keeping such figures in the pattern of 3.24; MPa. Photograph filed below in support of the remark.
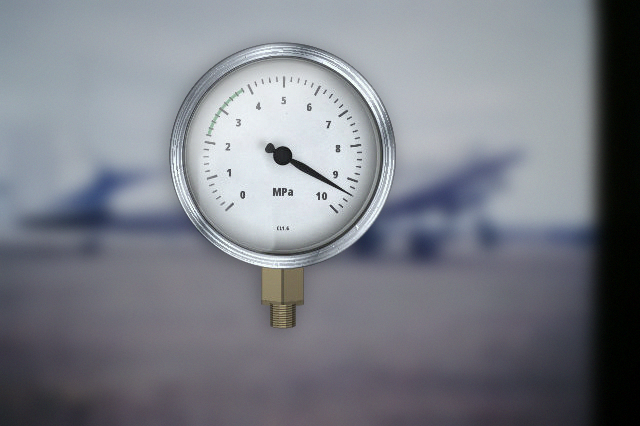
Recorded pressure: 9.4; MPa
